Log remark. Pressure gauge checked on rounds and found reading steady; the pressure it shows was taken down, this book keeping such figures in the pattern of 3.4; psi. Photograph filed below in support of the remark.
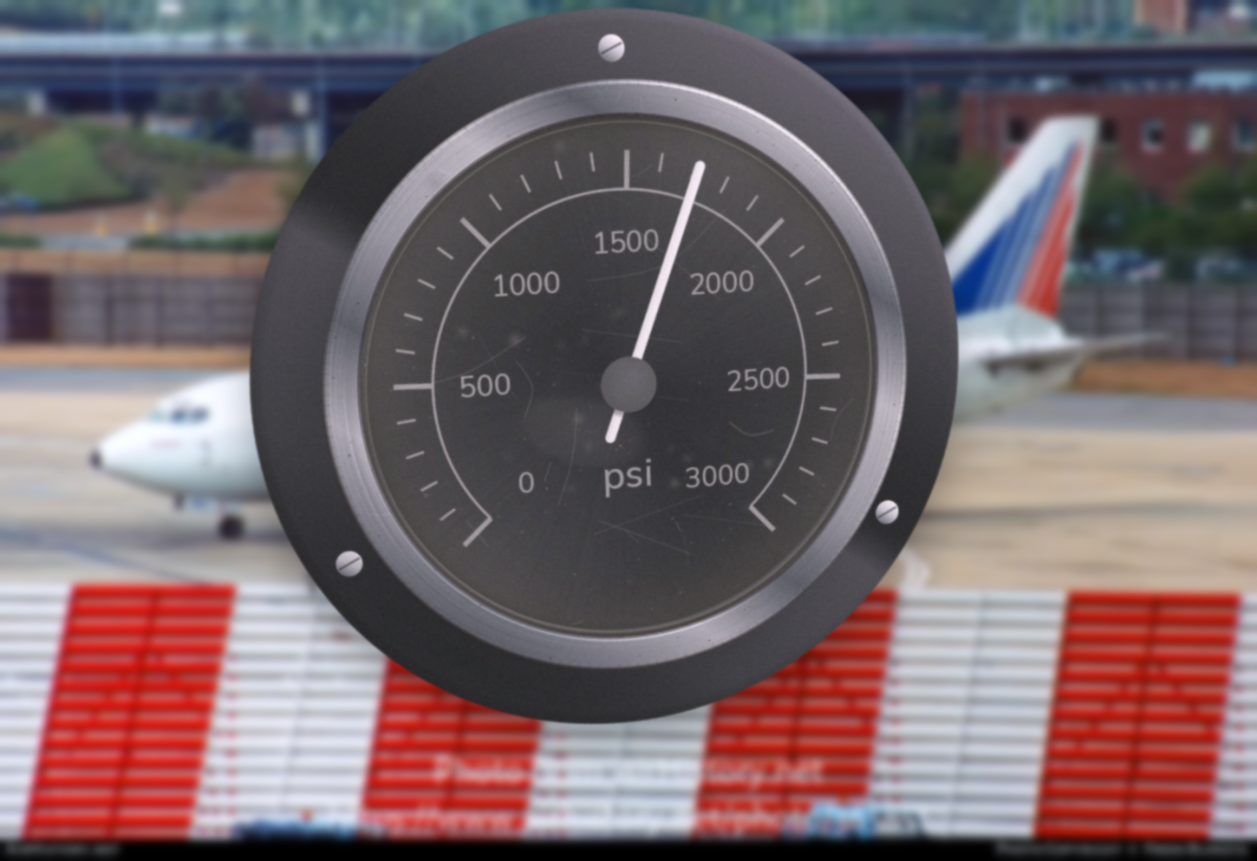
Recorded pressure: 1700; psi
